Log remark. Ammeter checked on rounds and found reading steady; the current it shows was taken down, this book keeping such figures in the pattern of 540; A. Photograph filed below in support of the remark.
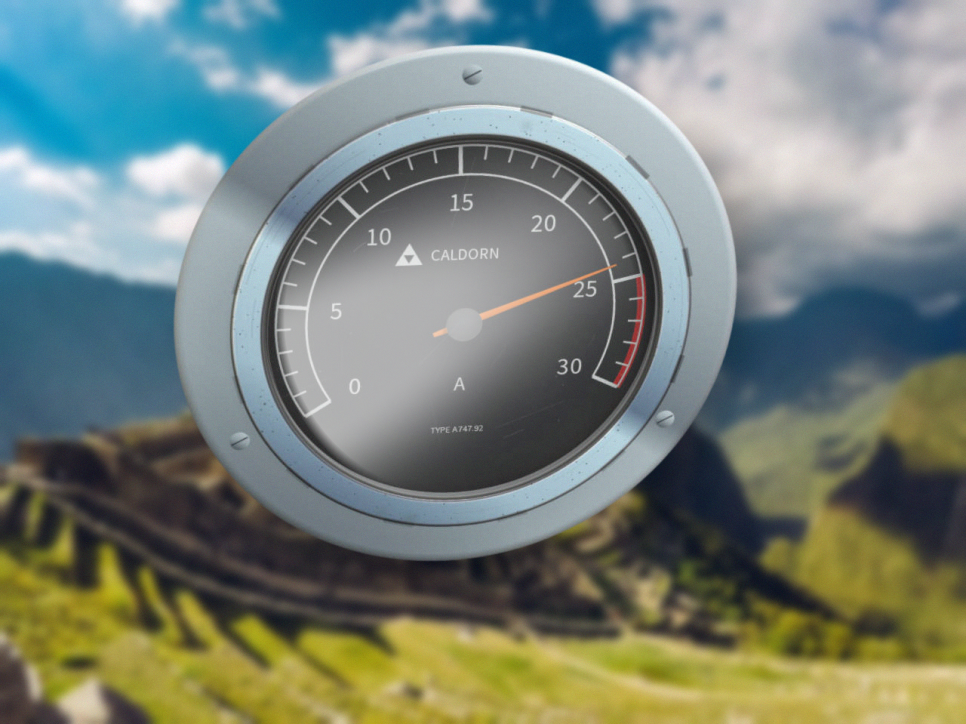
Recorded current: 24; A
